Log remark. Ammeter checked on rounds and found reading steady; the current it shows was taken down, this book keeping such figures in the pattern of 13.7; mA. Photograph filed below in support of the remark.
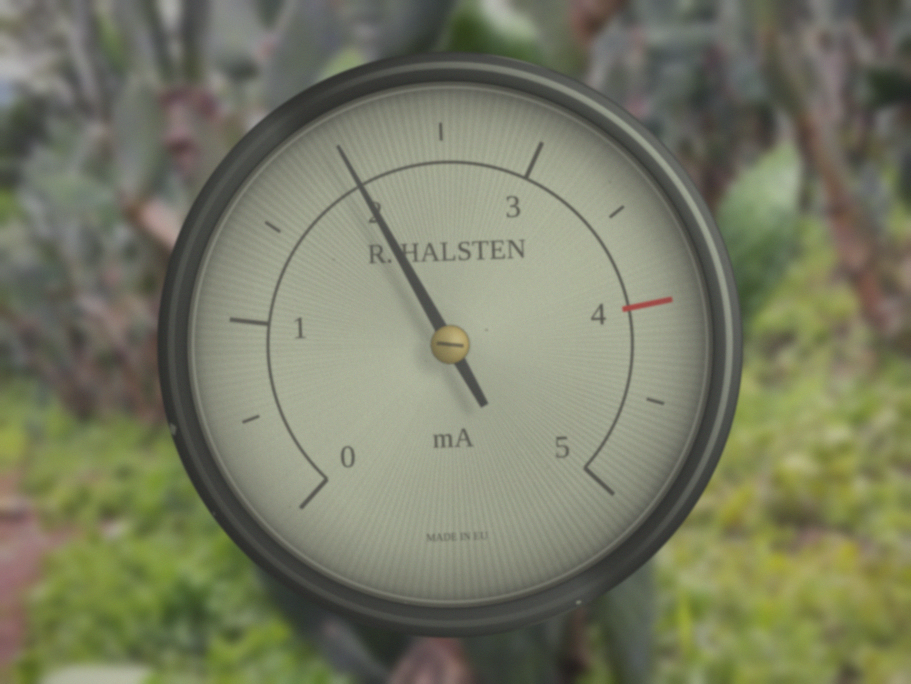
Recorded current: 2; mA
